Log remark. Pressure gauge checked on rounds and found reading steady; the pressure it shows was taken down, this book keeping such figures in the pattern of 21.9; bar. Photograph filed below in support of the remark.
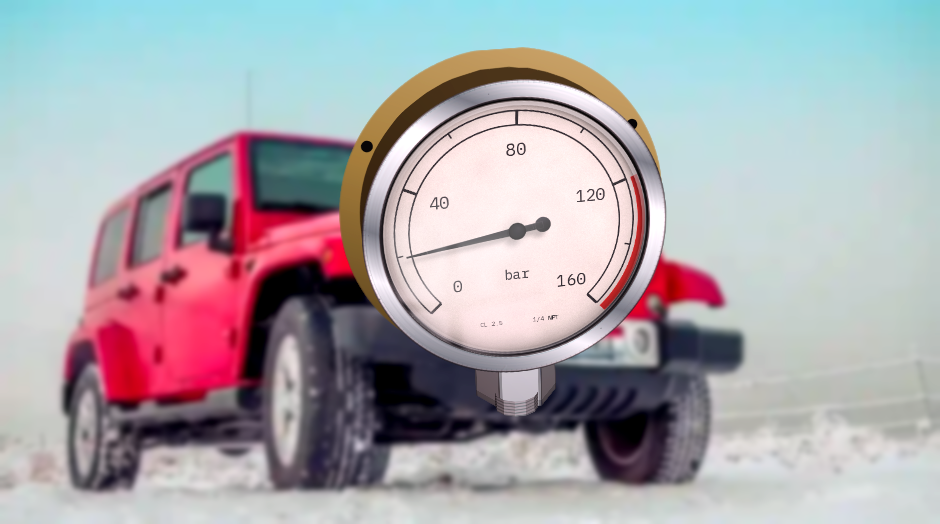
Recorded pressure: 20; bar
